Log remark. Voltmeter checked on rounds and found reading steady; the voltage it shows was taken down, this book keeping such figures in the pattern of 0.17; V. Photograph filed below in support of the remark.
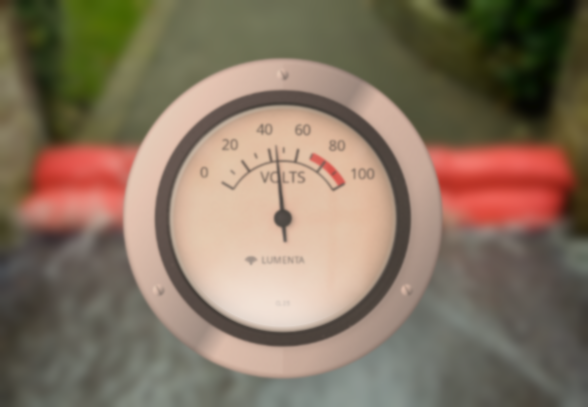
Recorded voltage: 45; V
